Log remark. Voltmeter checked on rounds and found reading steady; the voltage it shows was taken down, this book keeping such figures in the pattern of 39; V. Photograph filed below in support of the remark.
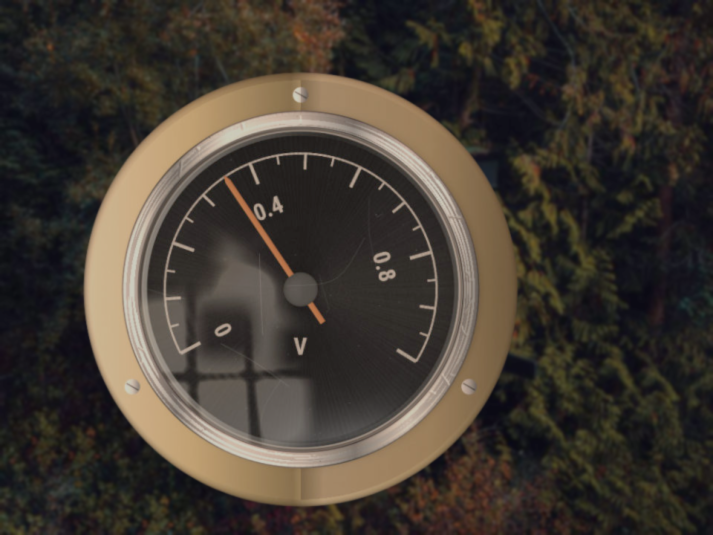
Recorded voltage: 0.35; V
